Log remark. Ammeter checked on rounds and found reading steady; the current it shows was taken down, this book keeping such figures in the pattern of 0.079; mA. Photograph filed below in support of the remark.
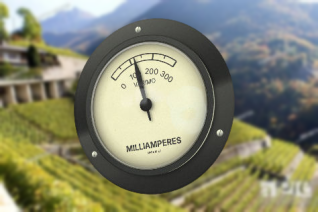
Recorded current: 125; mA
